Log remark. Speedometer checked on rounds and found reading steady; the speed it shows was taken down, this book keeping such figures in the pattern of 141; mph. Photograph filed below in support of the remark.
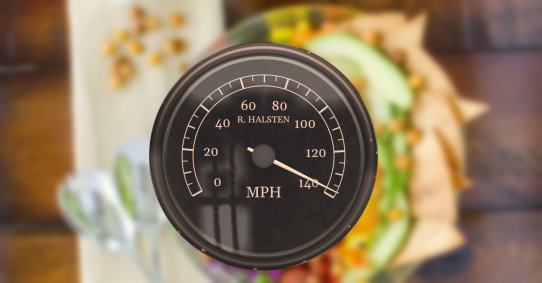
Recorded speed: 137.5; mph
